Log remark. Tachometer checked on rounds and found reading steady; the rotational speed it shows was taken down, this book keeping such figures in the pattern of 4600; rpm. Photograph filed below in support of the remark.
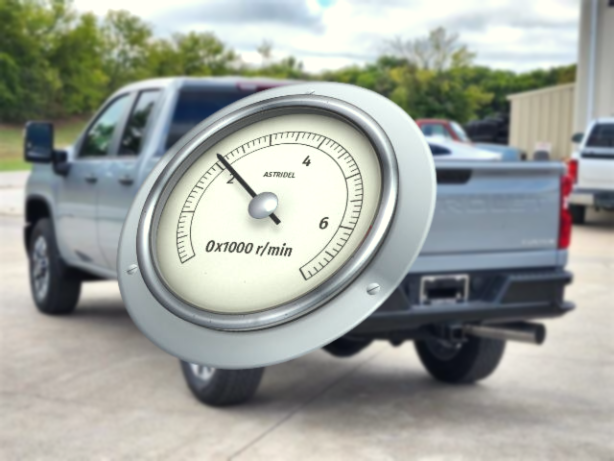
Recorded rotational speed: 2100; rpm
